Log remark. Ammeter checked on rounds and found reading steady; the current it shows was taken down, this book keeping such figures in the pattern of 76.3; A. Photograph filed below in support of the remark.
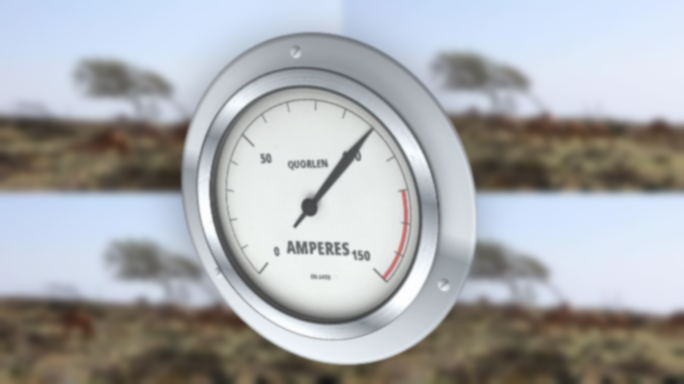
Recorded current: 100; A
